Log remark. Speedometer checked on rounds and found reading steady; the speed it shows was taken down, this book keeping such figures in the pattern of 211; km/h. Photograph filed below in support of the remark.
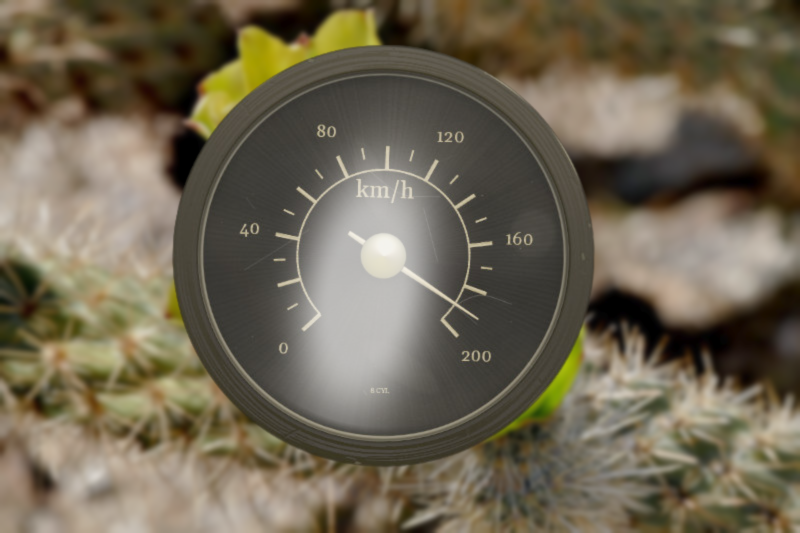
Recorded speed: 190; km/h
